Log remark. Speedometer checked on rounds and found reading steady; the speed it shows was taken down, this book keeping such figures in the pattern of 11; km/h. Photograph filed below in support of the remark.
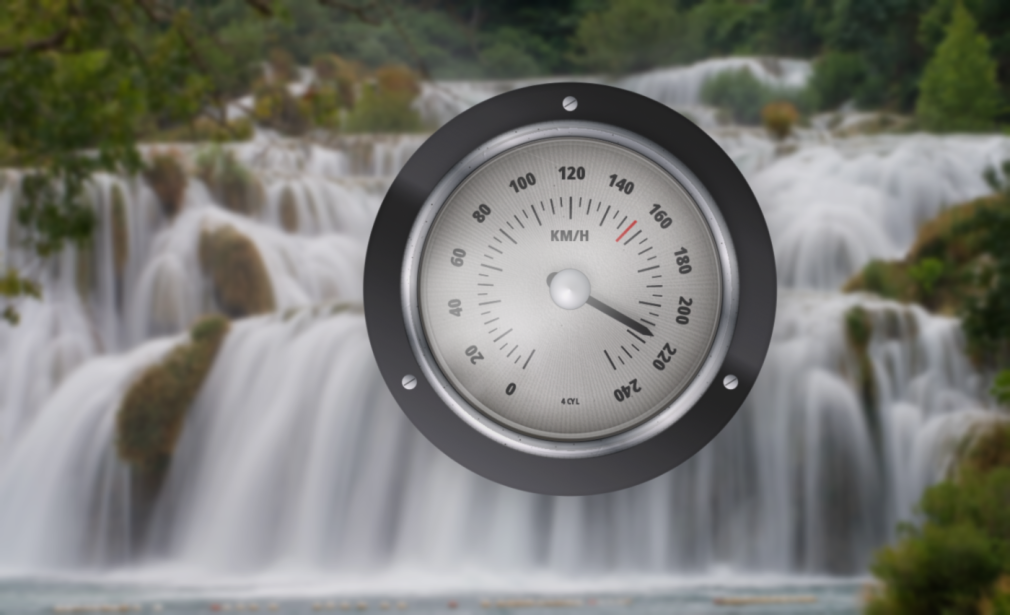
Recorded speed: 215; km/h
